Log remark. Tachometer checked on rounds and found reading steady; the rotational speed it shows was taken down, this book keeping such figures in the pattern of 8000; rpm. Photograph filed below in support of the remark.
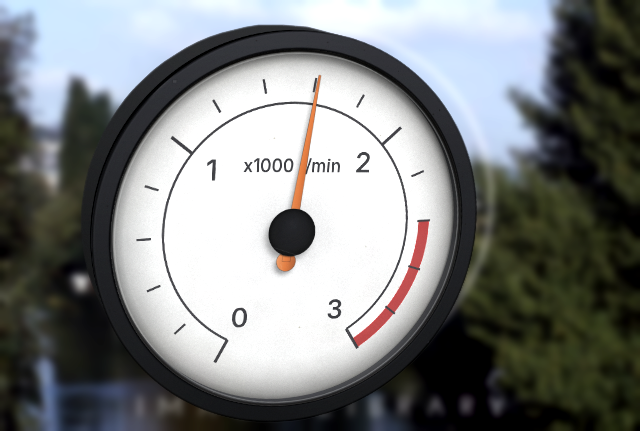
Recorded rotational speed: 1600; rpm
